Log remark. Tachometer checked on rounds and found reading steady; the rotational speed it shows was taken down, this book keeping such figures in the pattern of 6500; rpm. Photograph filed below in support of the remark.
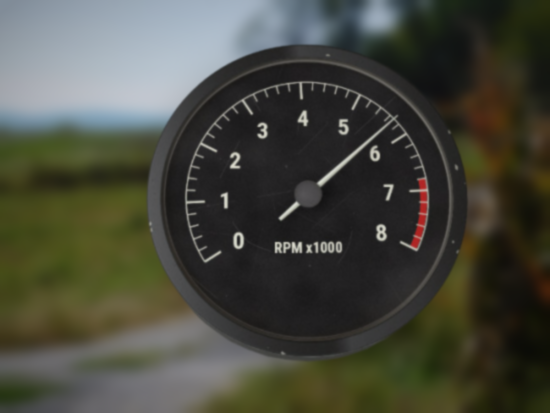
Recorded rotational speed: 5700; rpm
